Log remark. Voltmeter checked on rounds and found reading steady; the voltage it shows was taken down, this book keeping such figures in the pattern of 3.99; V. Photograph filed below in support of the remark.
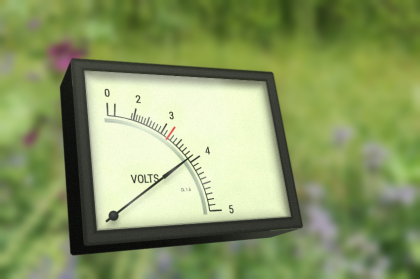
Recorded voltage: 3.9; V
